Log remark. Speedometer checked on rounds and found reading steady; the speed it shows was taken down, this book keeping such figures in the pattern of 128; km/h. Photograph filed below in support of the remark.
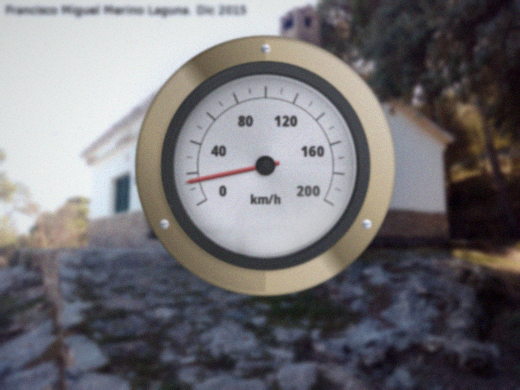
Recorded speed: 15; km/h
